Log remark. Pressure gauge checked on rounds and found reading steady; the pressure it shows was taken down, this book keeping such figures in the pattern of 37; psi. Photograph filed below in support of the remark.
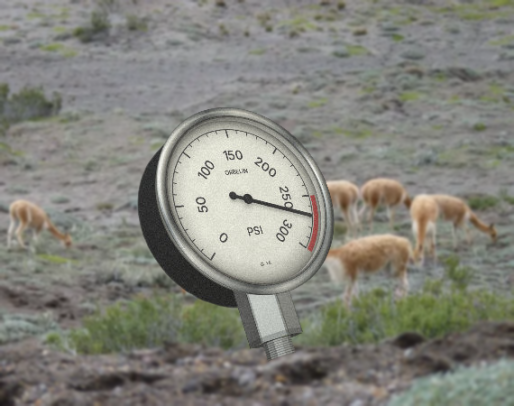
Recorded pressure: 270; psi
